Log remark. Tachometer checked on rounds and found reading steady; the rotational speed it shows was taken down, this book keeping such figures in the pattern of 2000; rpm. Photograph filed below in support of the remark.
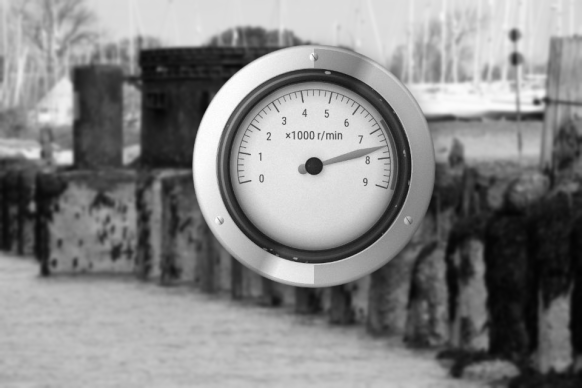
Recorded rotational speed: 7600; rpm
